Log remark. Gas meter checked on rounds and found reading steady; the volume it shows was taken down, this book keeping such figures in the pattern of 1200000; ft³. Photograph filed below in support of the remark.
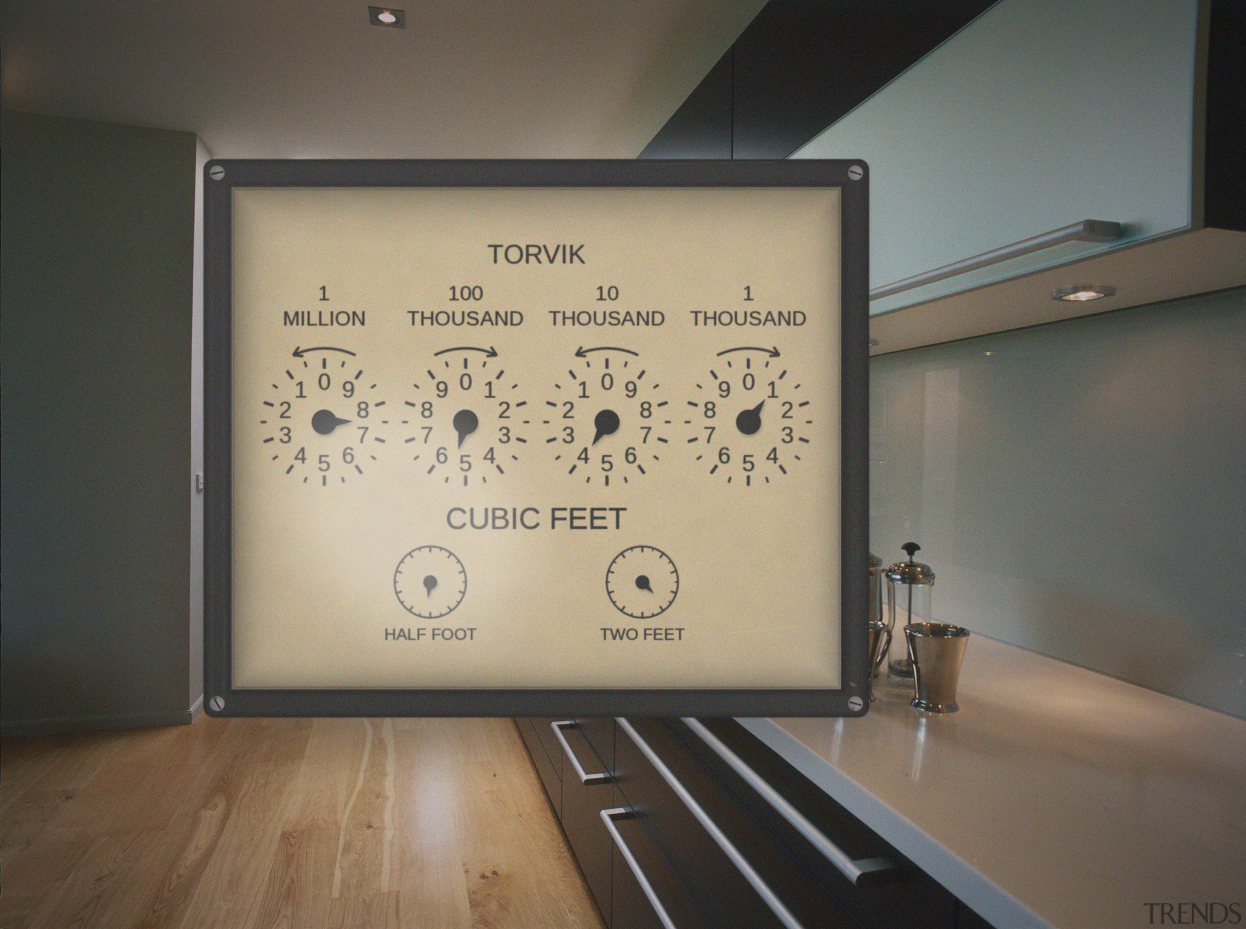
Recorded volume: 754100; ft³
